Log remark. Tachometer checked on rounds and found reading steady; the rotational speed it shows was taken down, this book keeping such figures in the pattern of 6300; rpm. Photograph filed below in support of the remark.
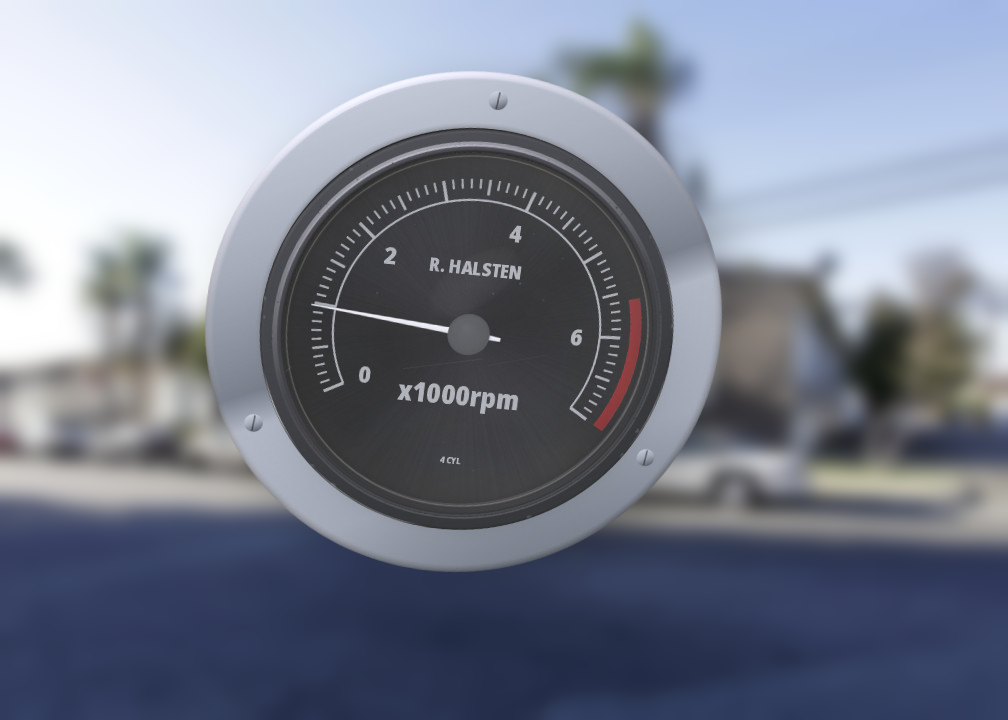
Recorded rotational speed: 1000; rpm
